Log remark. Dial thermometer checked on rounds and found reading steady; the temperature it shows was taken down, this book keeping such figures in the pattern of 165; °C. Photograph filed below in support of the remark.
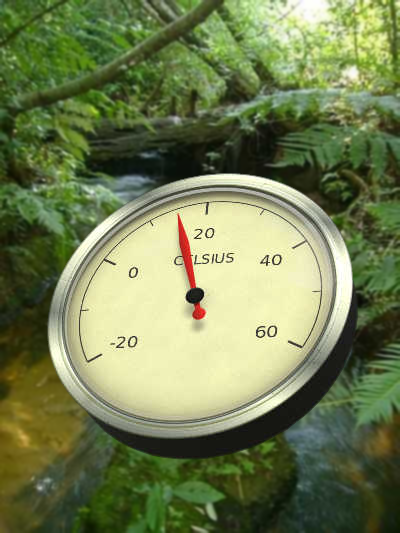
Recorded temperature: 15; °C
